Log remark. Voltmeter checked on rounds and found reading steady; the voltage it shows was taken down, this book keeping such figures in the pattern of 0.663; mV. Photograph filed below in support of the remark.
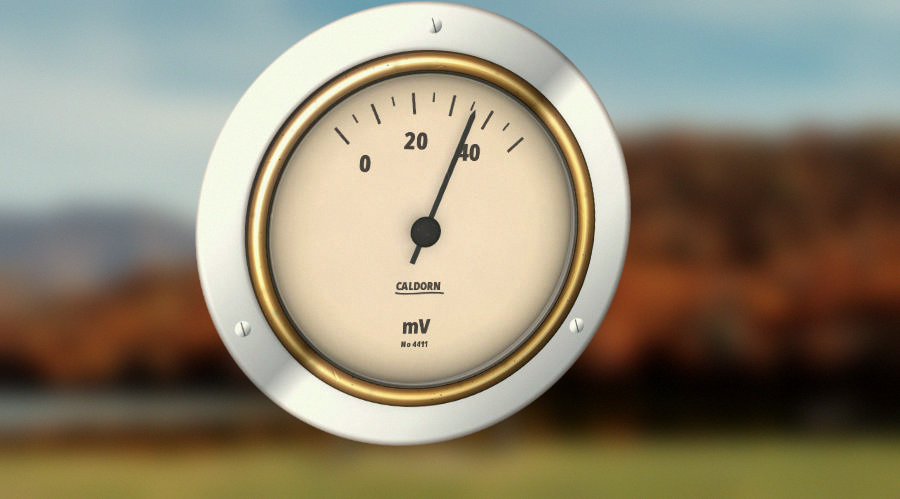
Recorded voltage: 35; mV
